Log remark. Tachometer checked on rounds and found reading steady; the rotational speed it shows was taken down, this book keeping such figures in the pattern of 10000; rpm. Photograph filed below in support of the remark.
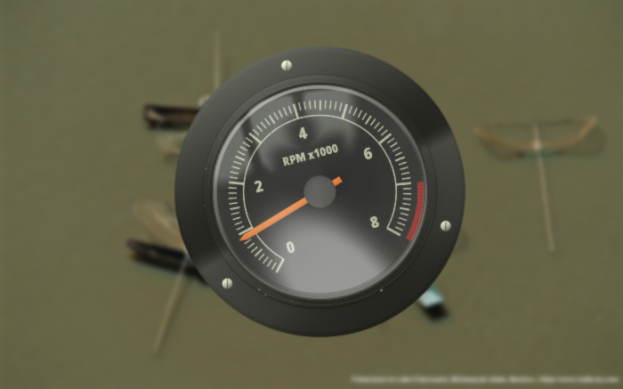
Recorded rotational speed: 900; rpm
